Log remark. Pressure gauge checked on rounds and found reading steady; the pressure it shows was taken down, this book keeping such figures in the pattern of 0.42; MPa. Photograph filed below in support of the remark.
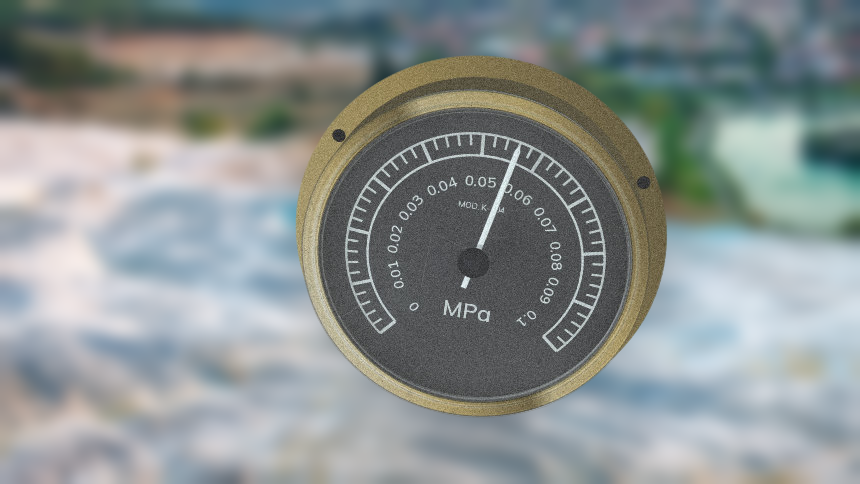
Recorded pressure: 0.056; MPa
